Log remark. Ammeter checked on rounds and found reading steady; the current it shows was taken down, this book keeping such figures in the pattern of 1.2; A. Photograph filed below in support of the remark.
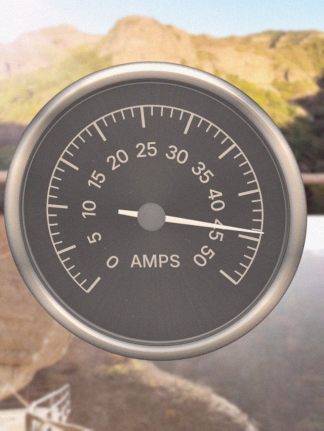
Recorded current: 44; A
